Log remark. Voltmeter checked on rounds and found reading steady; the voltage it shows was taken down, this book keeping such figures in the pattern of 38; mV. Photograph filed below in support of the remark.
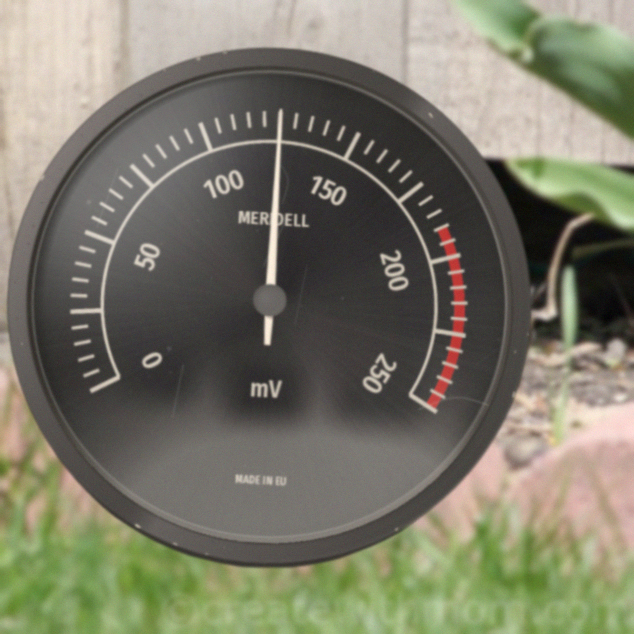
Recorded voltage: 125; mV
